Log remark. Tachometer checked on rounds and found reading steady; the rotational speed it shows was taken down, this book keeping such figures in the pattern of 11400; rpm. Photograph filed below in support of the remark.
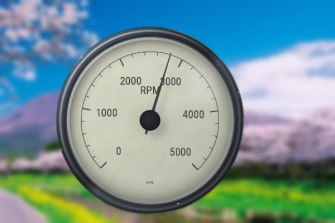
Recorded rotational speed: 2800; rpm
